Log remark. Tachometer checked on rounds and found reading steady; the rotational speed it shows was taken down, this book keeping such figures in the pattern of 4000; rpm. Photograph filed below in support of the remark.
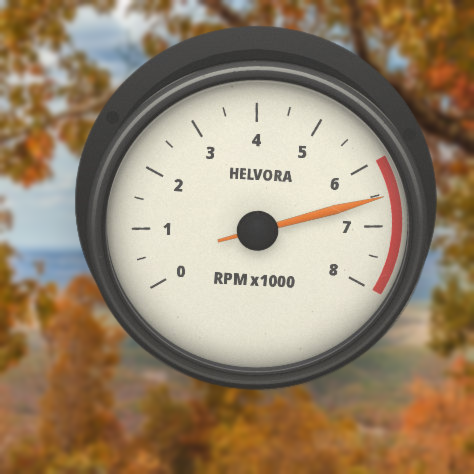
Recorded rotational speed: 6500; rpm
